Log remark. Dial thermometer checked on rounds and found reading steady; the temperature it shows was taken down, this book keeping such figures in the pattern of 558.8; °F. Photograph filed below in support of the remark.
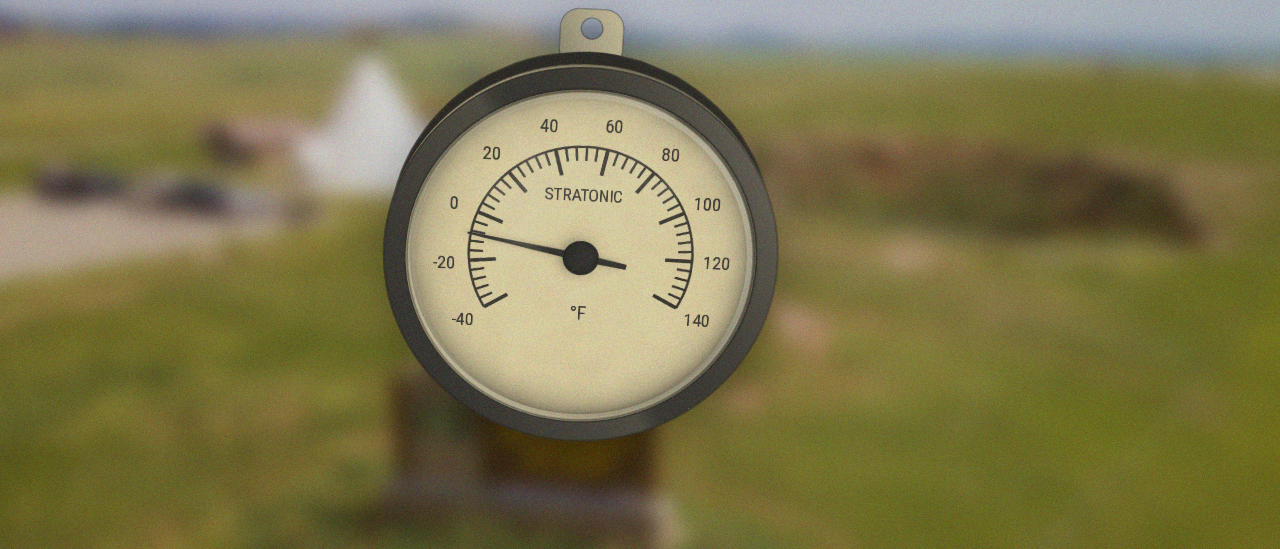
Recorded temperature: -8; °F
